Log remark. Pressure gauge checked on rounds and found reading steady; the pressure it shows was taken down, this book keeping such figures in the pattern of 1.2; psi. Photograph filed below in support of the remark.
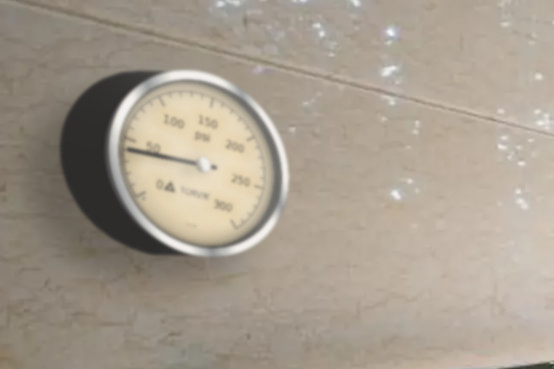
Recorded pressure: 40; psi
